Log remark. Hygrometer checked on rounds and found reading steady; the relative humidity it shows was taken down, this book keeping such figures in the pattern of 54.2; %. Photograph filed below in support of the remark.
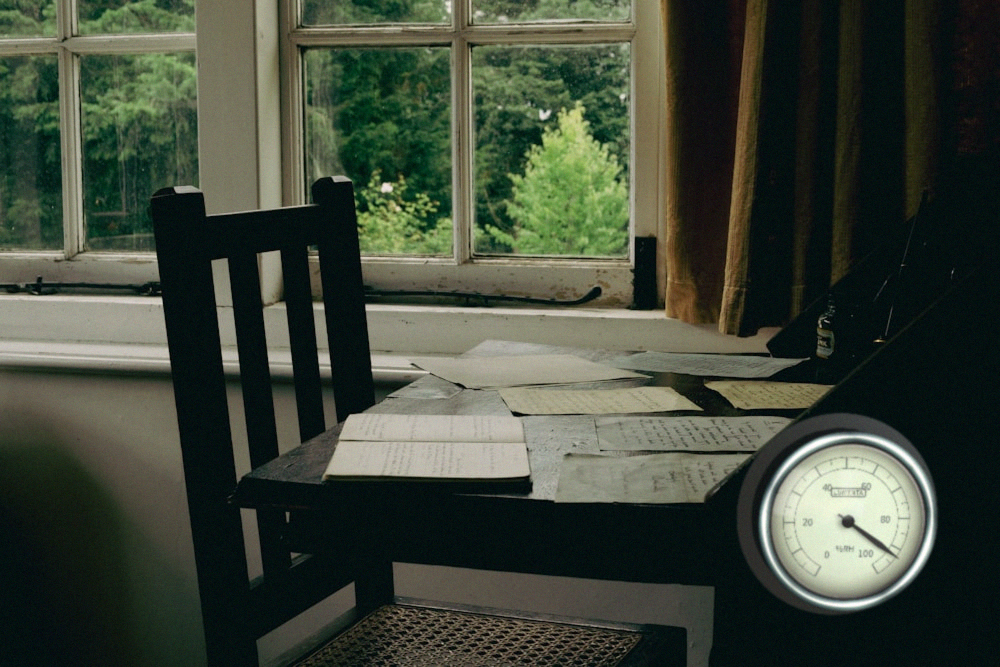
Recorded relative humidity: 92.5; %
